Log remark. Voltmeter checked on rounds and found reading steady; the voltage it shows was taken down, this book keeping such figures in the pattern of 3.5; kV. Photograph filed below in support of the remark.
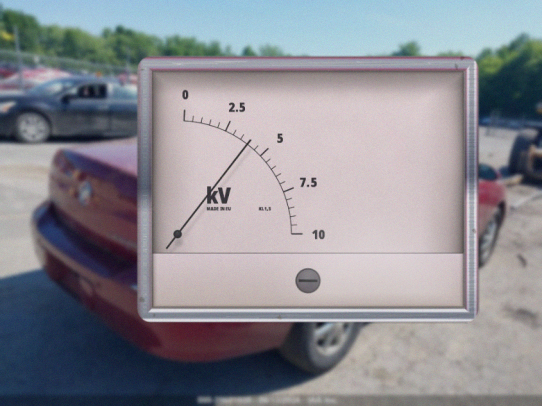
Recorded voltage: 4; kV
